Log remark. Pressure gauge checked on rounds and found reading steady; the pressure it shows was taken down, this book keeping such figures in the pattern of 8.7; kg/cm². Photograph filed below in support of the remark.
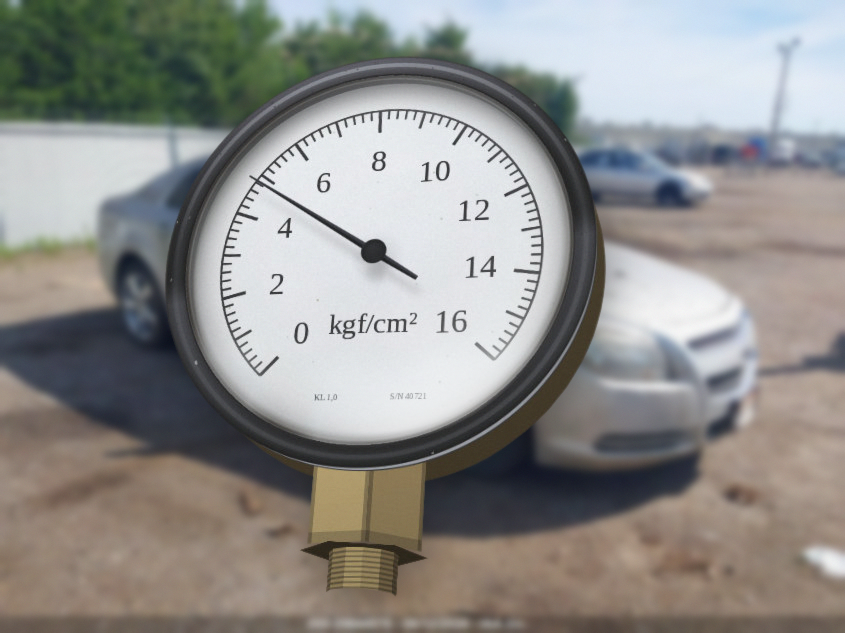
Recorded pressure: 4.8; kg/cm²
